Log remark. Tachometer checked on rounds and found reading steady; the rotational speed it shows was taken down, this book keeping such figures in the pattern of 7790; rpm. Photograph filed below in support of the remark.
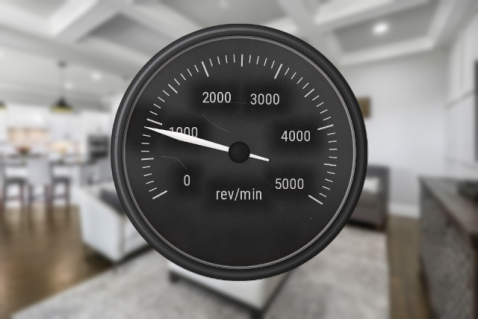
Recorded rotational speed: 900; rpm
